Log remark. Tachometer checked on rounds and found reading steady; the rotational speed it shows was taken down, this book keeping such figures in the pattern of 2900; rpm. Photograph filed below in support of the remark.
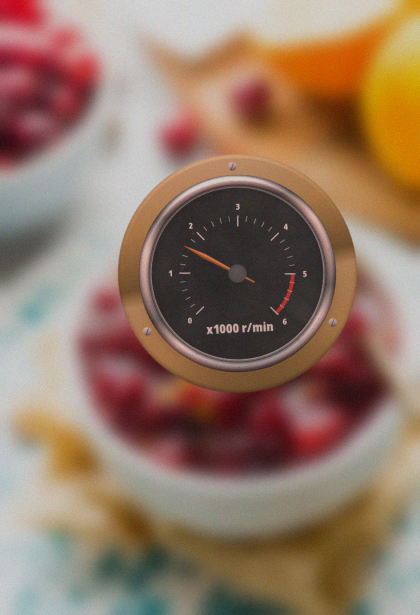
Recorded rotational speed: 1600; rpm
